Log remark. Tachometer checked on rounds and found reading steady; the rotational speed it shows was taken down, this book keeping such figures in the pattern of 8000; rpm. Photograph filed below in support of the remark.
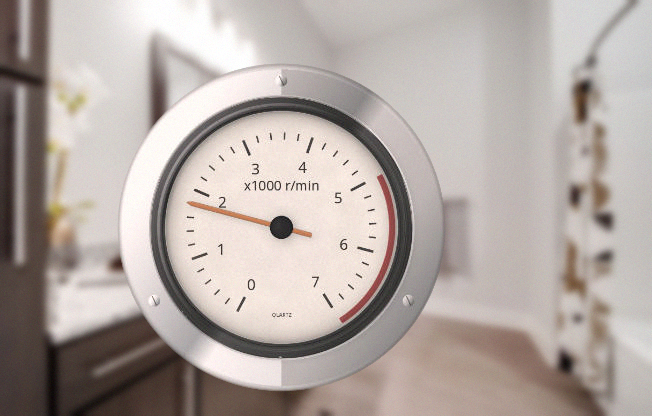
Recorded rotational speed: 1800; rpm
